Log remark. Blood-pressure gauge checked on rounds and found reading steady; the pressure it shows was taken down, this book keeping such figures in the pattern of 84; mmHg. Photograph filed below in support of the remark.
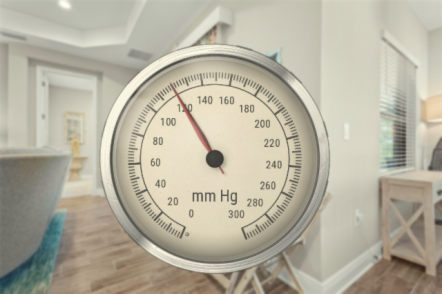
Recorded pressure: 120; mmHg
